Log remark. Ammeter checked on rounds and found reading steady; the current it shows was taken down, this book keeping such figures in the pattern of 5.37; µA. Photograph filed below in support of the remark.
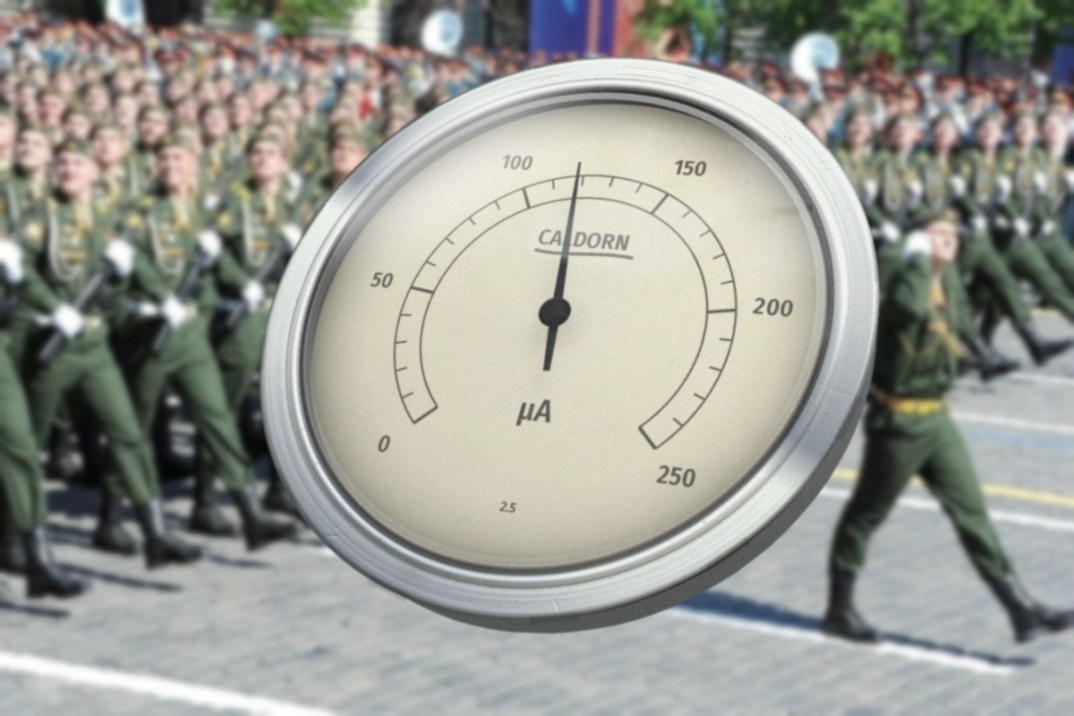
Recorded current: 120; µA
